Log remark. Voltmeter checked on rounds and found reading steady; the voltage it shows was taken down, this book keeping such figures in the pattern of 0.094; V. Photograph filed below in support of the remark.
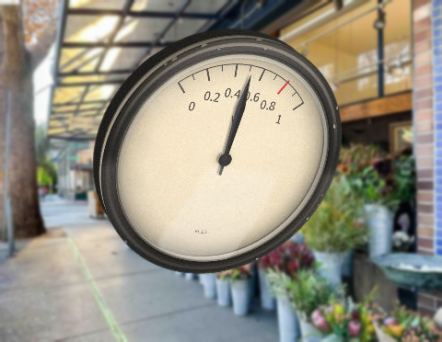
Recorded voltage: 0.5; V
